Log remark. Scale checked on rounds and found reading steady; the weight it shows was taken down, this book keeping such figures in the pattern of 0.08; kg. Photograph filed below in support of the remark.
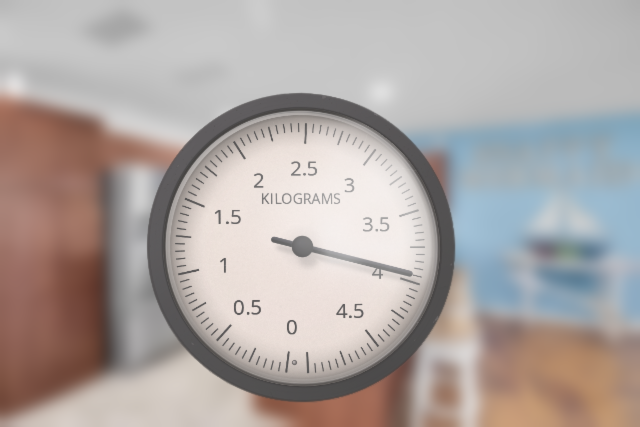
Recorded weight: 3.95; kg
